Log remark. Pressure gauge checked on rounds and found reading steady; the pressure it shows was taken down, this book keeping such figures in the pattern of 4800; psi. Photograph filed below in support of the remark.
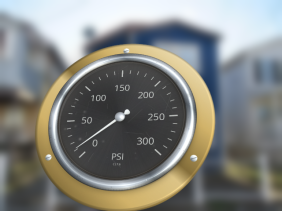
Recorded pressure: 10; psi
